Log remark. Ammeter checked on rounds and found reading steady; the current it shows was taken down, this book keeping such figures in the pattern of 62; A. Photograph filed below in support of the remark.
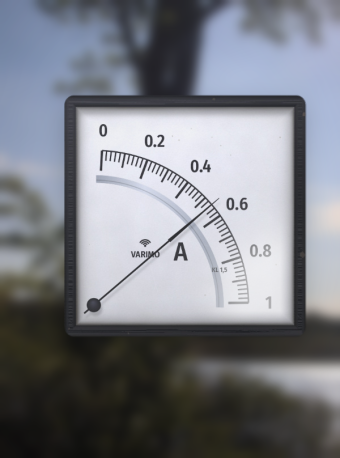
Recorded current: 0.54; A
